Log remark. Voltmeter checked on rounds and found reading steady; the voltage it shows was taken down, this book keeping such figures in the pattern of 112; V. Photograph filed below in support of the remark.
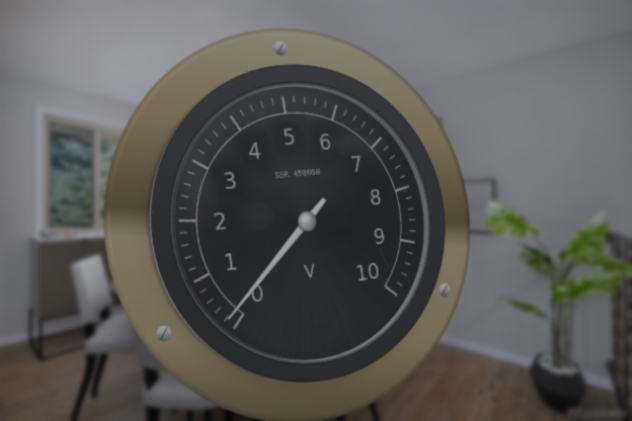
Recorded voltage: 0.2; V
